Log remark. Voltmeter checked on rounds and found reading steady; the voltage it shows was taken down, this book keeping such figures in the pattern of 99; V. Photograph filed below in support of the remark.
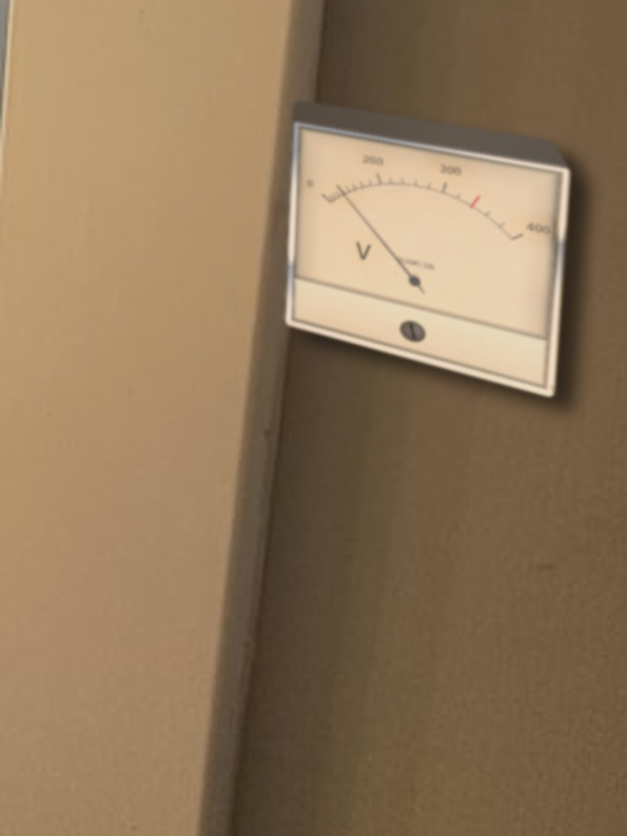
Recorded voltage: 100; V
